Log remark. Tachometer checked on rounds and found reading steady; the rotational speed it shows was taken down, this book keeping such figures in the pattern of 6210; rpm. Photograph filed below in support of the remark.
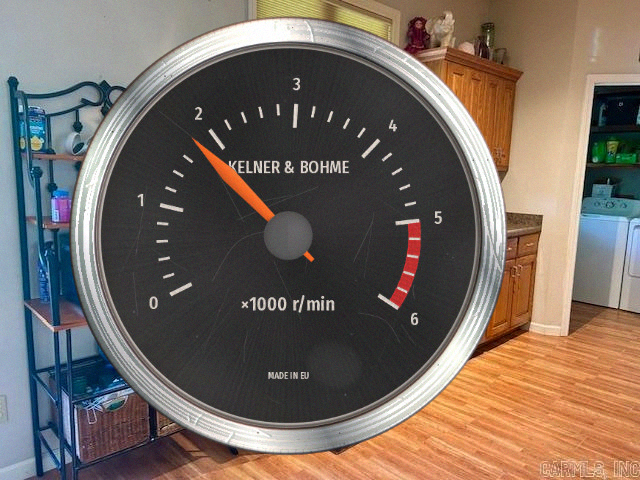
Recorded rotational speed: 1800; rpm
